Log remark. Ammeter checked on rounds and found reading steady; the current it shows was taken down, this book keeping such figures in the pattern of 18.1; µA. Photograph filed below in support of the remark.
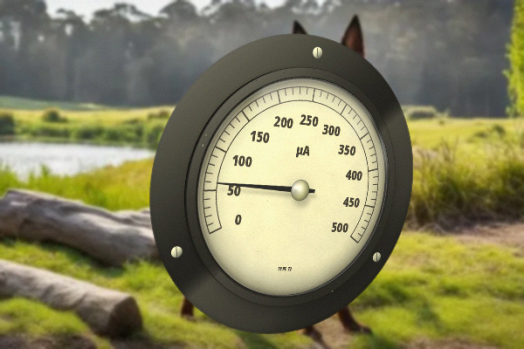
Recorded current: 60; µA
